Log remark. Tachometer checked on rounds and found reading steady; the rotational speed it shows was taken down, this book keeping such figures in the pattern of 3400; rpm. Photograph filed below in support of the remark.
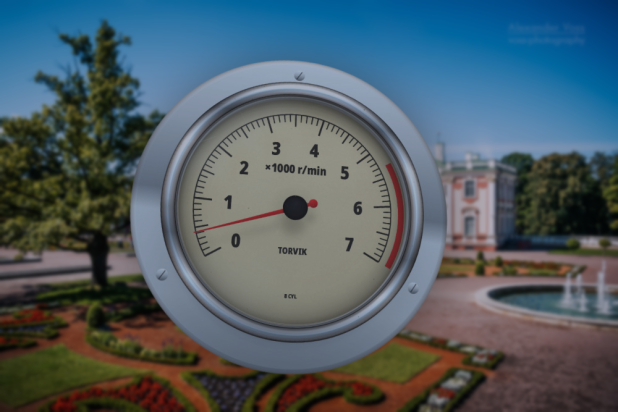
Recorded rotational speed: 400; rpm
